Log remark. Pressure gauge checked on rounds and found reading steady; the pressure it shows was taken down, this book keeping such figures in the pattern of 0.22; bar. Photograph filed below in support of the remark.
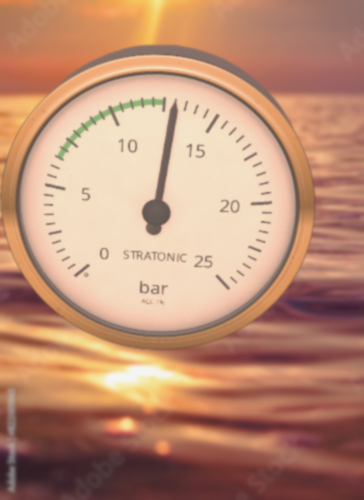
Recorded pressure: 13; bar
